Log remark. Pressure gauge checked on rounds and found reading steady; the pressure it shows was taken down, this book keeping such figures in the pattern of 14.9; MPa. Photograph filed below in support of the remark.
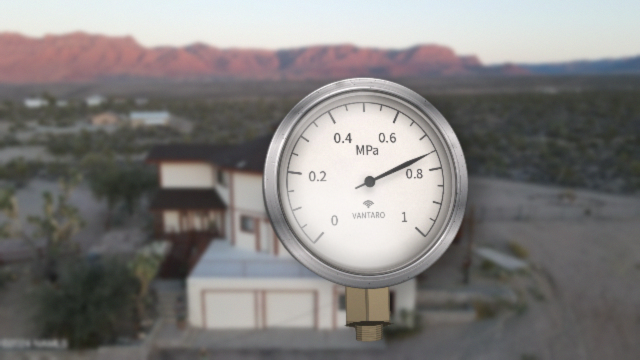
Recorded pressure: 0.75; MPa
